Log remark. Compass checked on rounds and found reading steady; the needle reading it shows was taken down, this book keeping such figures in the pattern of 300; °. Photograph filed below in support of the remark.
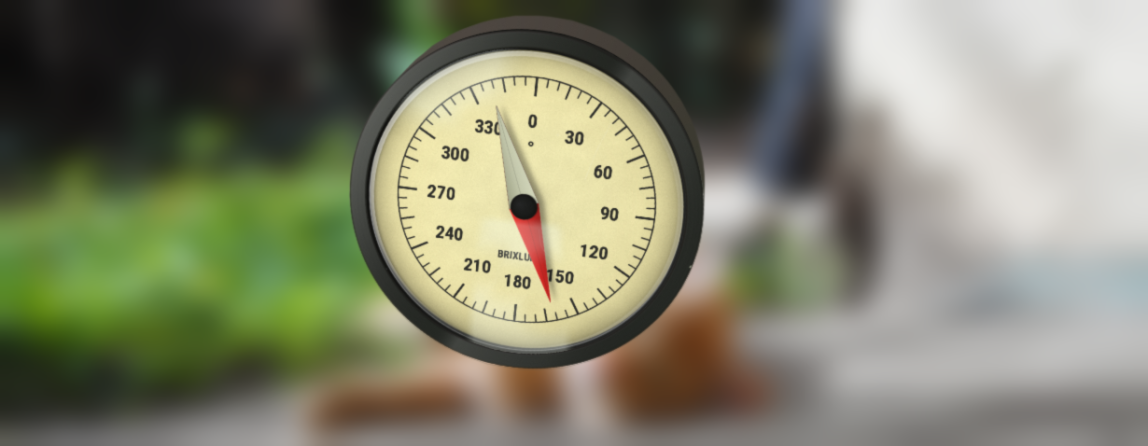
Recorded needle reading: 160; °
